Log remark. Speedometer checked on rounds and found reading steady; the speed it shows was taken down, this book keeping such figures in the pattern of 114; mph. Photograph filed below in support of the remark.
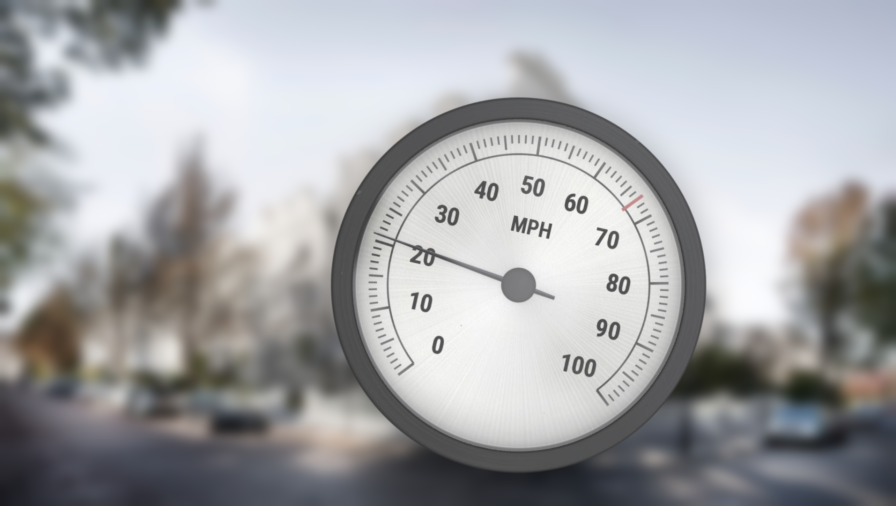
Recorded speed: 21; mph
